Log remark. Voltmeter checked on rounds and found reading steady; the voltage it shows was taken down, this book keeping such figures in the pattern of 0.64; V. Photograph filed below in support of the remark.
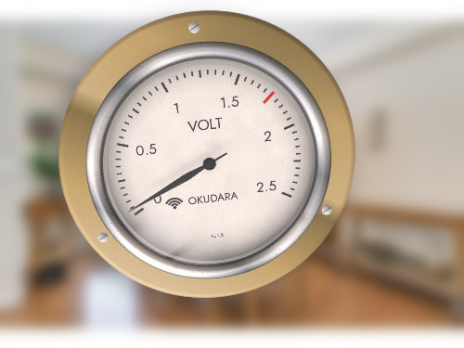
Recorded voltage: 0.05; V
